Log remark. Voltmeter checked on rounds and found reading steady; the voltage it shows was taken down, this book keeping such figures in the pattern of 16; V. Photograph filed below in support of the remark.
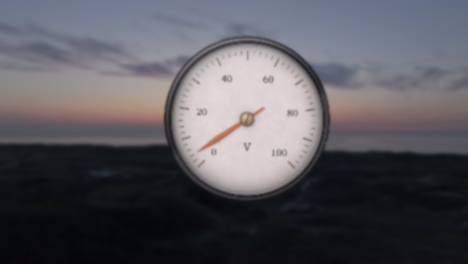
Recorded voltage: 4; V
